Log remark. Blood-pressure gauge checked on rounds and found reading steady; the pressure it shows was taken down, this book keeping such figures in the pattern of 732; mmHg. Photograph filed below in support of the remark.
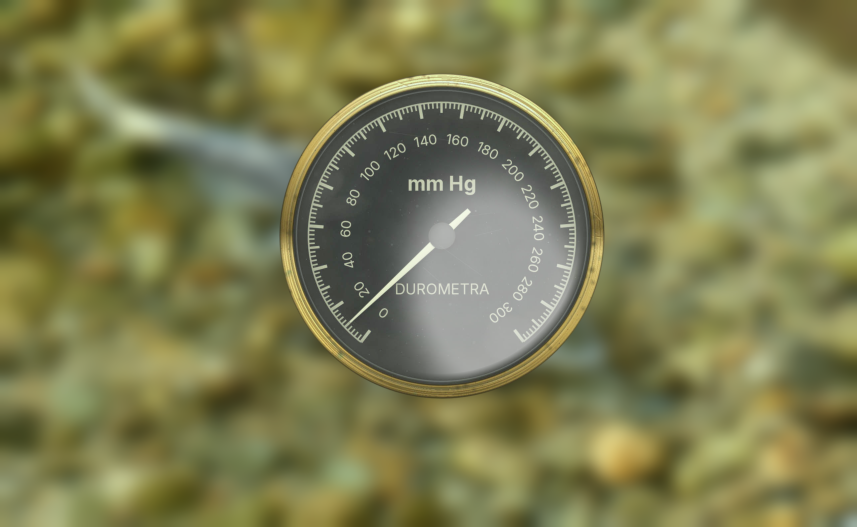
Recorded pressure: 10; mmHg
